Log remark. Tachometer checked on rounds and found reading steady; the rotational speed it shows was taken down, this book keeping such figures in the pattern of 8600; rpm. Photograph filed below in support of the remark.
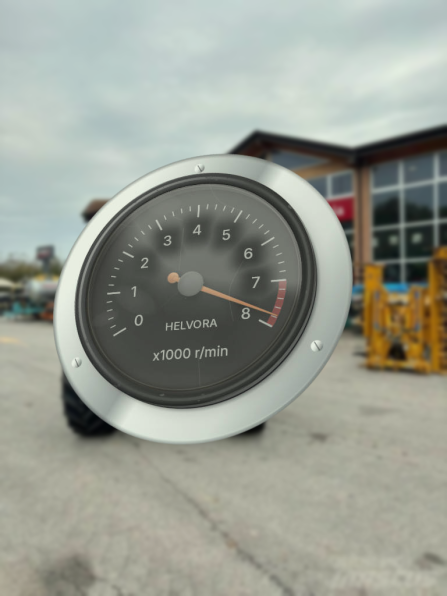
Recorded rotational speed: 7800; rpm
